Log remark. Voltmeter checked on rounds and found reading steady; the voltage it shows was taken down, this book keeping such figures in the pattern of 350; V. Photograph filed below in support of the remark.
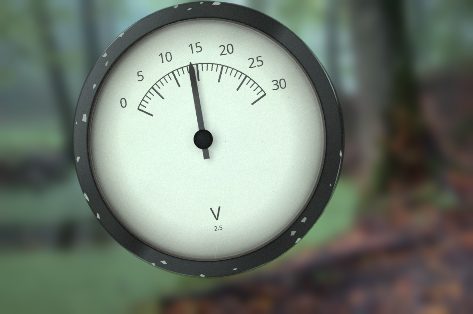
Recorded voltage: 14; V
